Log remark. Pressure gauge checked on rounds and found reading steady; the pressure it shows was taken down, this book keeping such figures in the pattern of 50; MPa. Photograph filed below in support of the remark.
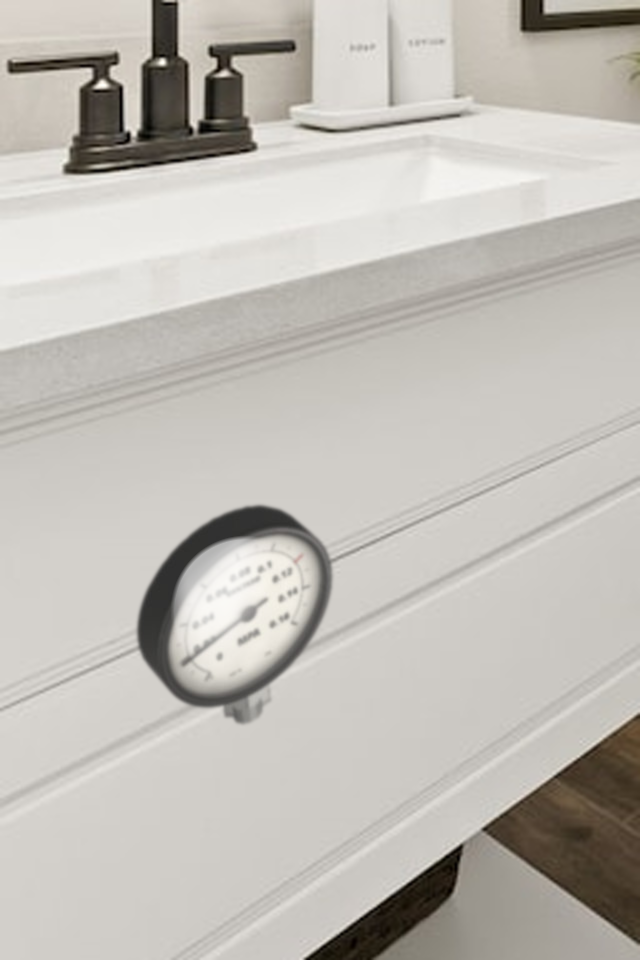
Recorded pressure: 0.02; MPa
